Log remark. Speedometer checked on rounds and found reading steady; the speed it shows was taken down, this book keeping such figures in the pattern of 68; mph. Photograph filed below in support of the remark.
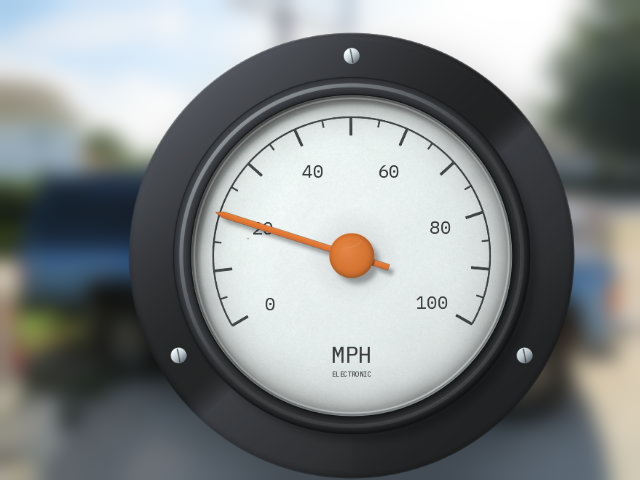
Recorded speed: 20; mph
